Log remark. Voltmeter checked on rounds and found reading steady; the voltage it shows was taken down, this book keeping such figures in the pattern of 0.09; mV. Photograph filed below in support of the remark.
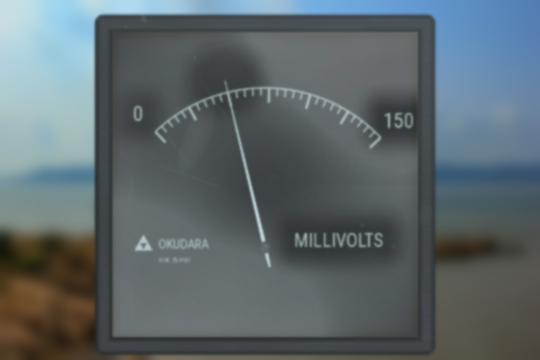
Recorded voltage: 50; mV
